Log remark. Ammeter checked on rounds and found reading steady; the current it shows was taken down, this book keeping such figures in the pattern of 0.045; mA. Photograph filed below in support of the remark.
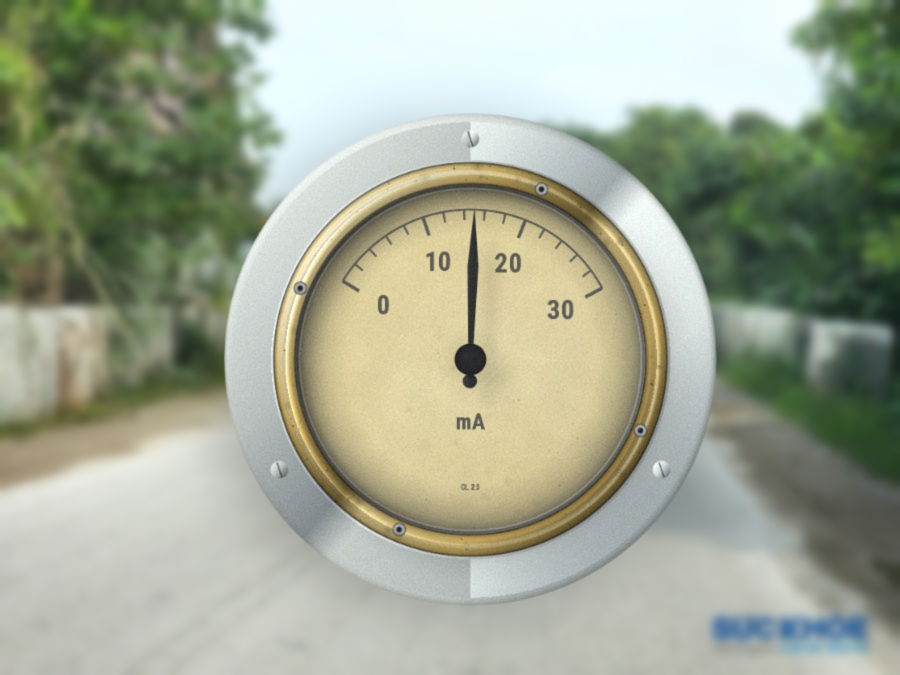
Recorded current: 15; mA
